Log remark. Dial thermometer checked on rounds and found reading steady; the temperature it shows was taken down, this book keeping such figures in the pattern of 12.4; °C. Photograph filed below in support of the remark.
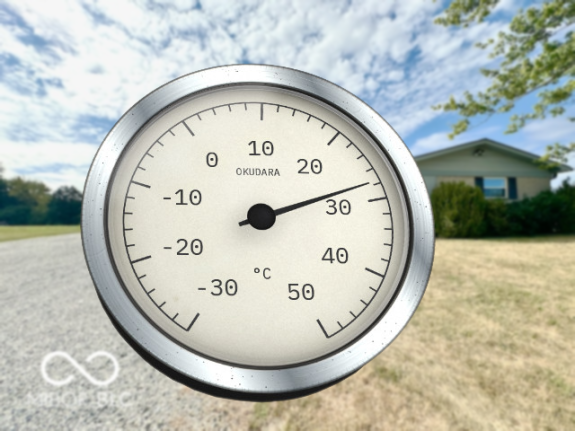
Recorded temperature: 28; °C
